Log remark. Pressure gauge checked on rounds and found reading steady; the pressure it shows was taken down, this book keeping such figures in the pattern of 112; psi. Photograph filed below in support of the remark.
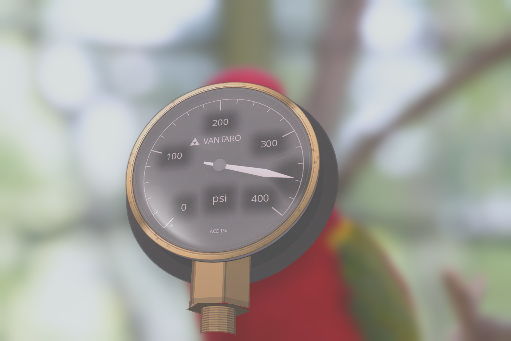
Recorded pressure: 360; psi
